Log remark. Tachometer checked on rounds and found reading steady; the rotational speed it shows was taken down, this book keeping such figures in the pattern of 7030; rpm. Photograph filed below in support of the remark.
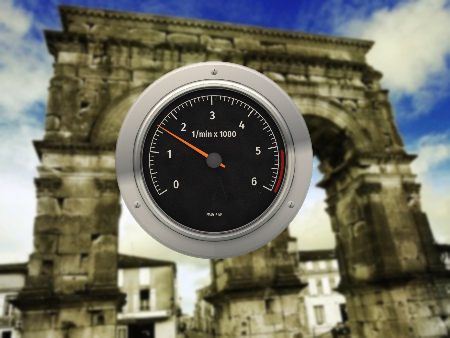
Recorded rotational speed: 1600; rpm
